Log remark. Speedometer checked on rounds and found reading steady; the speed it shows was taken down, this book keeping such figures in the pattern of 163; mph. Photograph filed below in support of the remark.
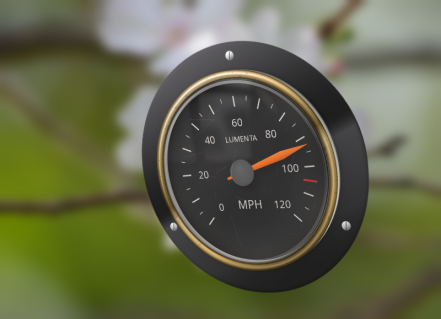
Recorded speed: 92.5; mph
